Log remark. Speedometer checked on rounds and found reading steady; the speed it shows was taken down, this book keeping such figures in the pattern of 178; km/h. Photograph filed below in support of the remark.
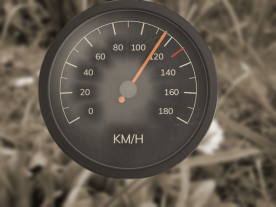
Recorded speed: 115; km/h
